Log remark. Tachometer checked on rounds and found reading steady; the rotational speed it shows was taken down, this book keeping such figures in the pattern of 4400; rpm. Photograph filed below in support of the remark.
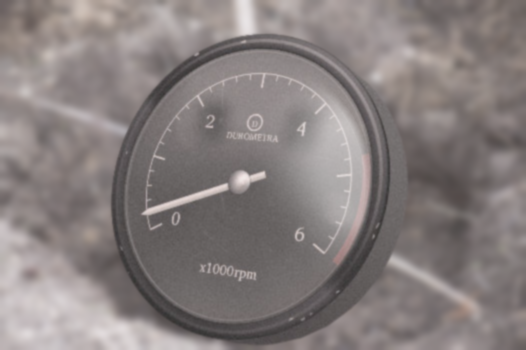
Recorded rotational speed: 200; rpm
